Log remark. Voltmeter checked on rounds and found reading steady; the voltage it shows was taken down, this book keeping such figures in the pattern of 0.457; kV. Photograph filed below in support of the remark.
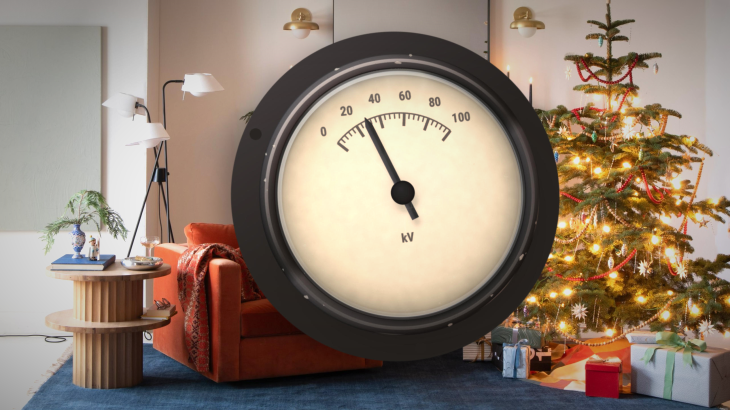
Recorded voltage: 28; kV
